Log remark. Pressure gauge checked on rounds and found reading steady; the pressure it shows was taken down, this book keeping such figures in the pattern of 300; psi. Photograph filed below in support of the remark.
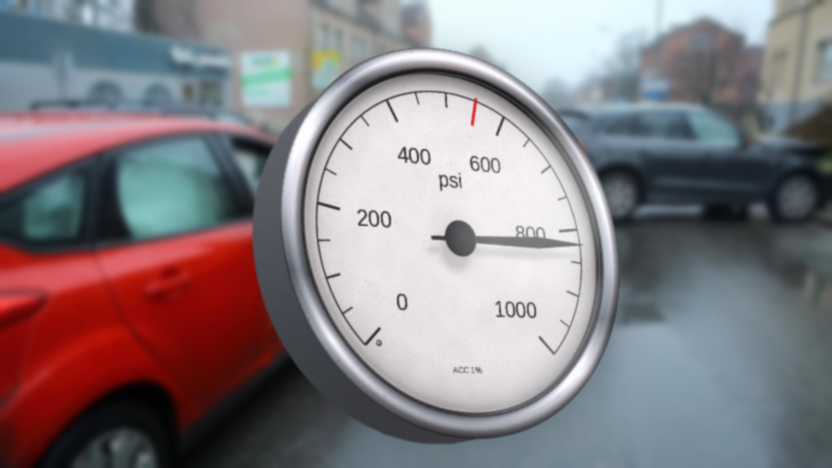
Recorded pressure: 825; psi
